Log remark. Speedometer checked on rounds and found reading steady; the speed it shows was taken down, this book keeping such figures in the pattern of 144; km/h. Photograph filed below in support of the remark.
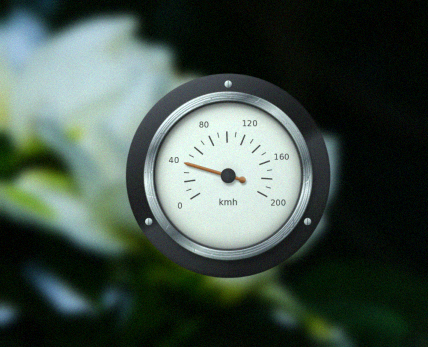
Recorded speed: 40; km/h
